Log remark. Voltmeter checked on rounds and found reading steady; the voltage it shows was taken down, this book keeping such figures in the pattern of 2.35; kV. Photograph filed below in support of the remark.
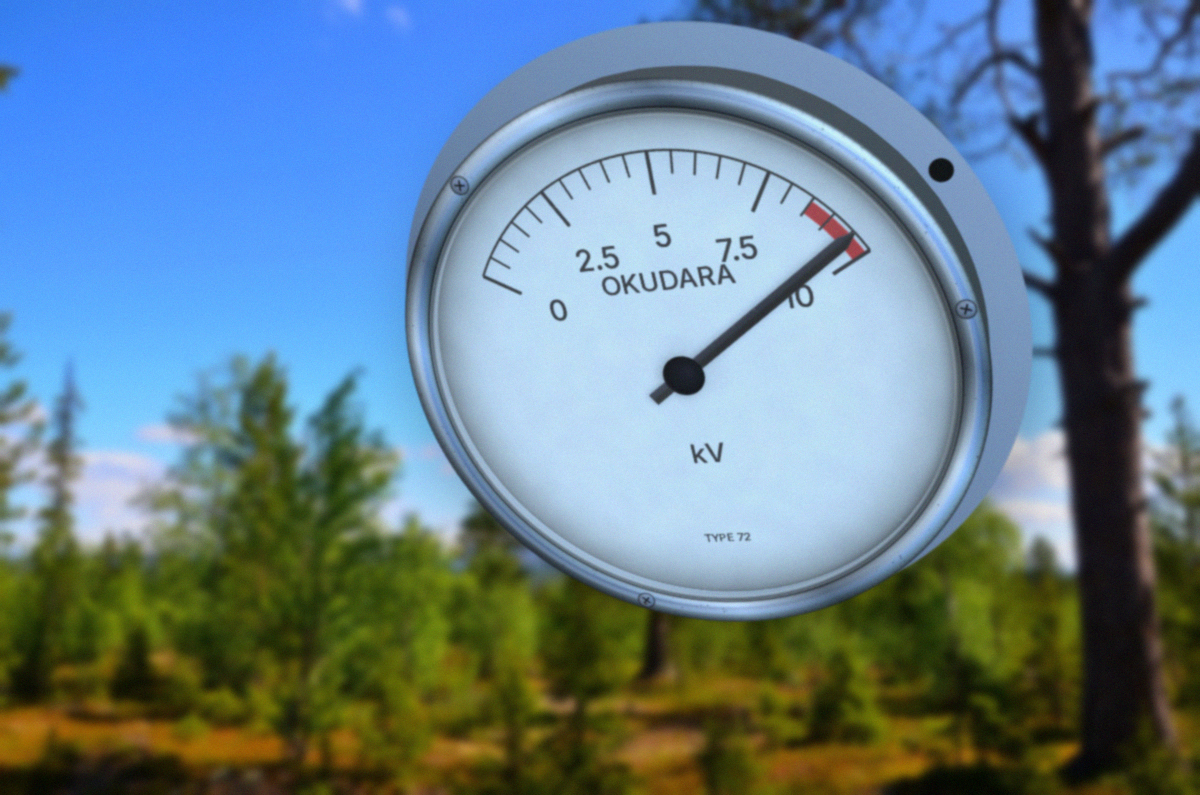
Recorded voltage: 9.5; kV
